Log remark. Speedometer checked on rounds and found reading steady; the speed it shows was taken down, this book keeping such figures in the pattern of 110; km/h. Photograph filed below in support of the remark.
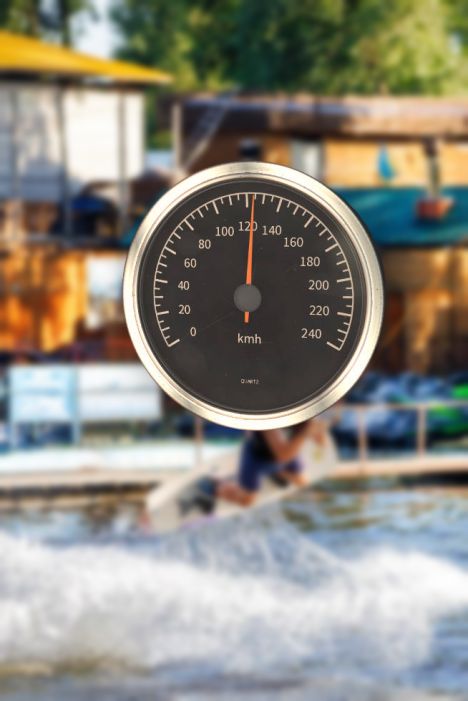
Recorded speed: 125; km/h
